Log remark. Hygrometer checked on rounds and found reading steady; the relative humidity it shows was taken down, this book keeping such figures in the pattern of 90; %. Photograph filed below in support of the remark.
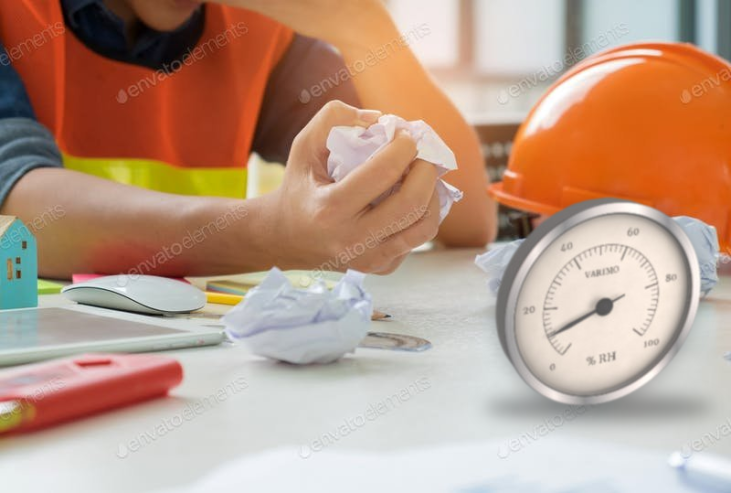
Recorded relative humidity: 10; %
